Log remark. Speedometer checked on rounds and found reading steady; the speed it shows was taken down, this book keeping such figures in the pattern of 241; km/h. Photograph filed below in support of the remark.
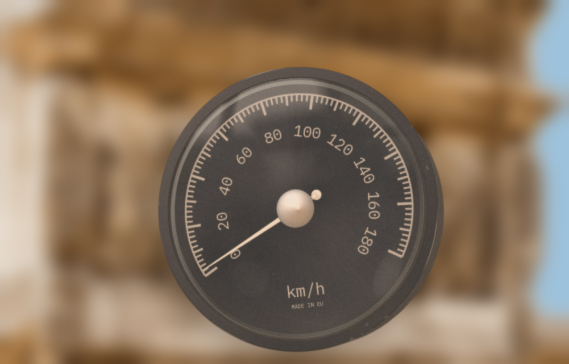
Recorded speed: 2; km/h
